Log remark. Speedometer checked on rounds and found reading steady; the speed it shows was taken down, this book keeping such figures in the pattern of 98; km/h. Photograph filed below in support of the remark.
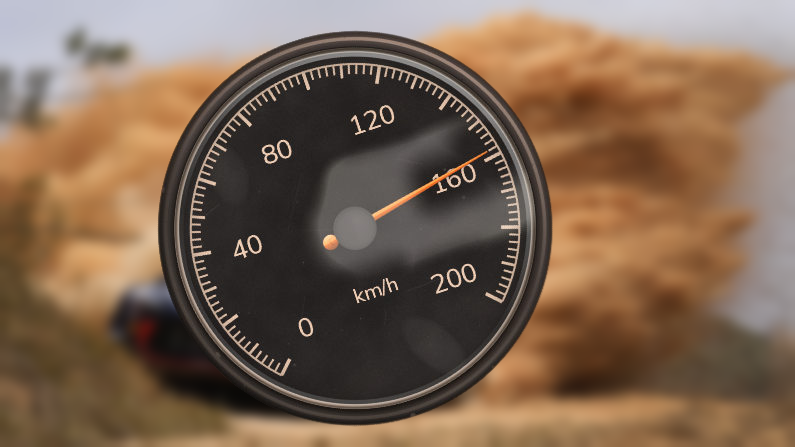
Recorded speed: 158; km/h
